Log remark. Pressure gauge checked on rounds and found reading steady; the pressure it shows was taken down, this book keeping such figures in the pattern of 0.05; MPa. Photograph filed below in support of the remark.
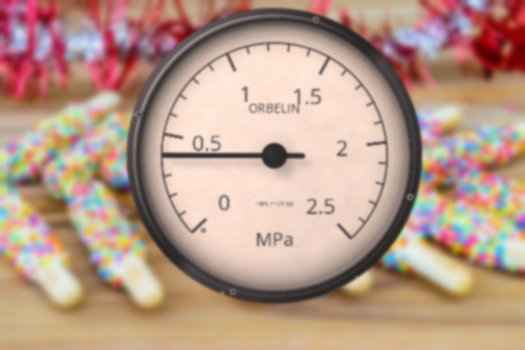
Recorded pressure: 0.4; MPa
